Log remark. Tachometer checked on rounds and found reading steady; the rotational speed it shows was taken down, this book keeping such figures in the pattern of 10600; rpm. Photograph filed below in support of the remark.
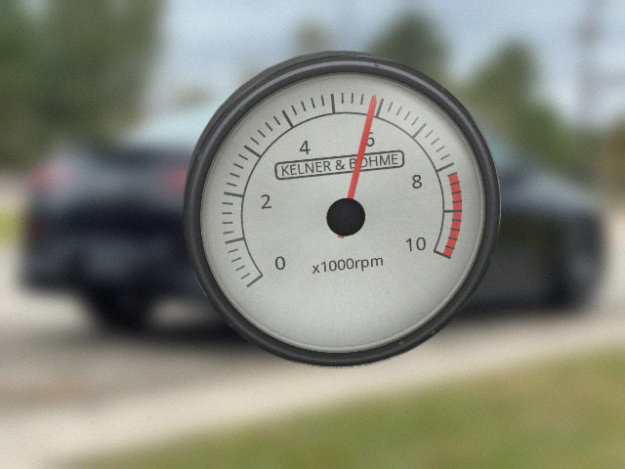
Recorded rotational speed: 5800; rpm
